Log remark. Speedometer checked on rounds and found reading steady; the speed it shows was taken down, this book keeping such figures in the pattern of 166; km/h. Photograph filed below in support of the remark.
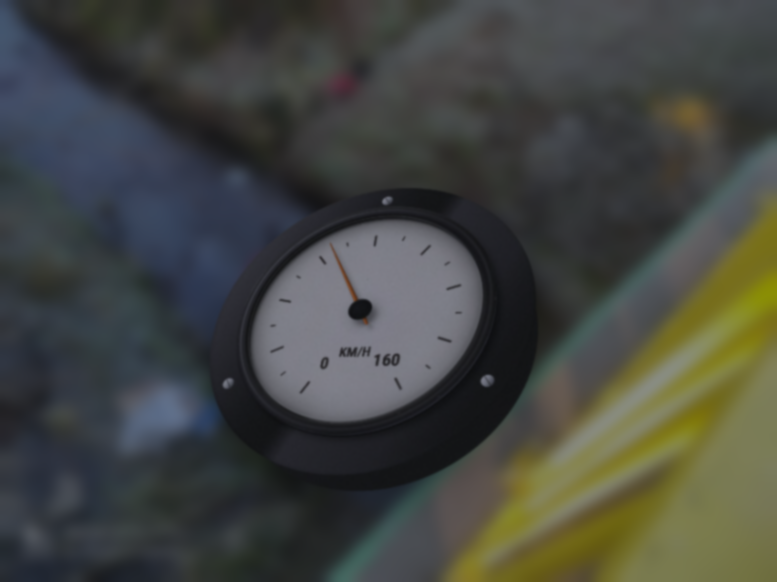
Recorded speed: 65; km/h
